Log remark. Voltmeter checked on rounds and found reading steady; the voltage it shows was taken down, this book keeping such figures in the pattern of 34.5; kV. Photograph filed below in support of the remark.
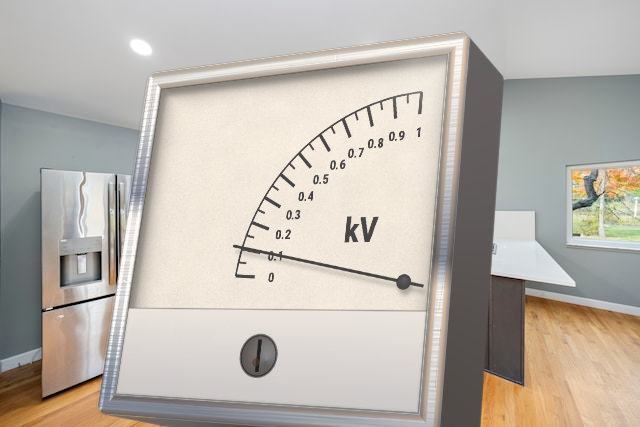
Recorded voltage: 0.1; kV
